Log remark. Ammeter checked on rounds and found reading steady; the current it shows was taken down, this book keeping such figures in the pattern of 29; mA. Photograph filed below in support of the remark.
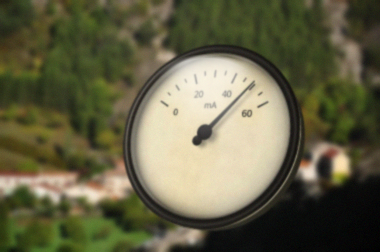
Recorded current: 50; mA
